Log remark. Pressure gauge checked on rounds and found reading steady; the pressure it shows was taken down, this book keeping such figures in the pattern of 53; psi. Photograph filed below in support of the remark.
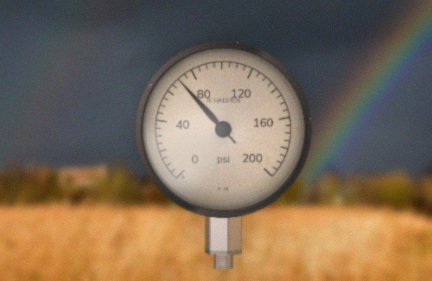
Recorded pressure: 70; psi
